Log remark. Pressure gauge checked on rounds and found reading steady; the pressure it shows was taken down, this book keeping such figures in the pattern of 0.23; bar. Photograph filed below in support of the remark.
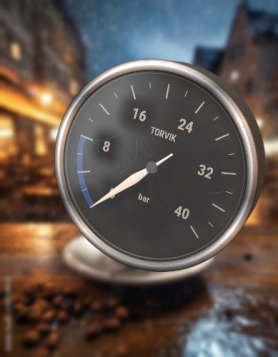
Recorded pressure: 0; bar
